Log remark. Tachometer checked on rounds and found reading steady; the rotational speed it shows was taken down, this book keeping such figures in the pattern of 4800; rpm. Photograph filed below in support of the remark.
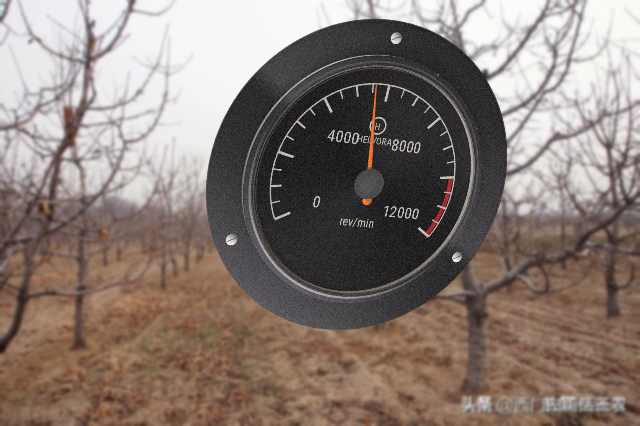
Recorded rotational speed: 5500; rpm
